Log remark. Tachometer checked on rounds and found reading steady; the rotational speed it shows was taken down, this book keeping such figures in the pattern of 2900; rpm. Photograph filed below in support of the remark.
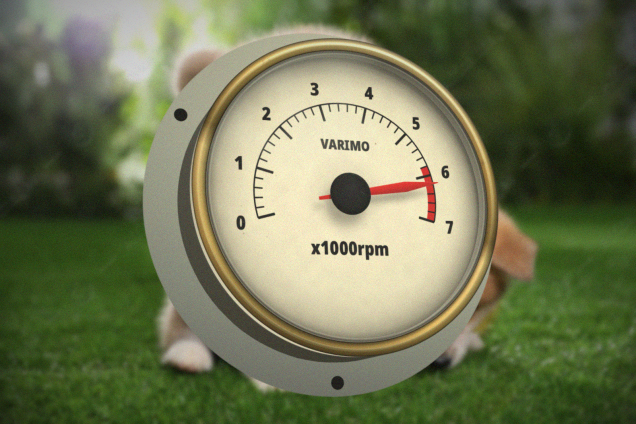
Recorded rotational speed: 6200; rpm
